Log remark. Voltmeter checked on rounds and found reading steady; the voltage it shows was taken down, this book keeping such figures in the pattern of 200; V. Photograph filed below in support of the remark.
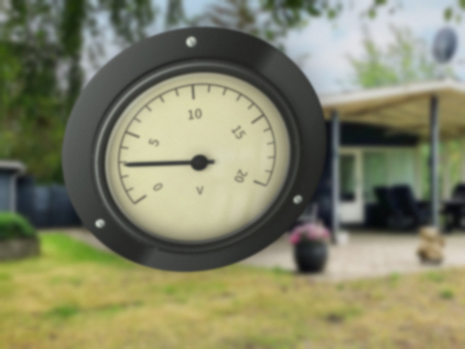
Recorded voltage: 3; V
